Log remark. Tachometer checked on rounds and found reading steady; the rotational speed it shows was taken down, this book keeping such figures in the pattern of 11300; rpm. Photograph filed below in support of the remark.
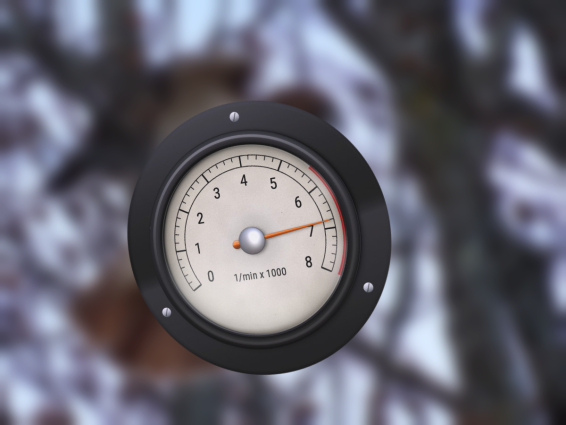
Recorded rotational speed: 6800; rpm
